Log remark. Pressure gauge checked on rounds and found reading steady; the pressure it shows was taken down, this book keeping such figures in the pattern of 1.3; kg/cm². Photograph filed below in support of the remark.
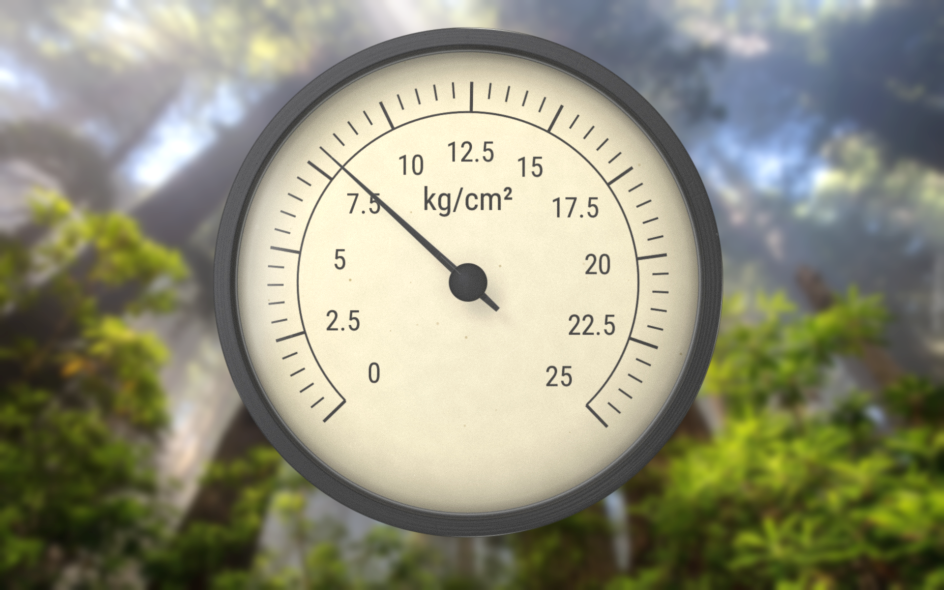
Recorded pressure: 8; kg/cm²
